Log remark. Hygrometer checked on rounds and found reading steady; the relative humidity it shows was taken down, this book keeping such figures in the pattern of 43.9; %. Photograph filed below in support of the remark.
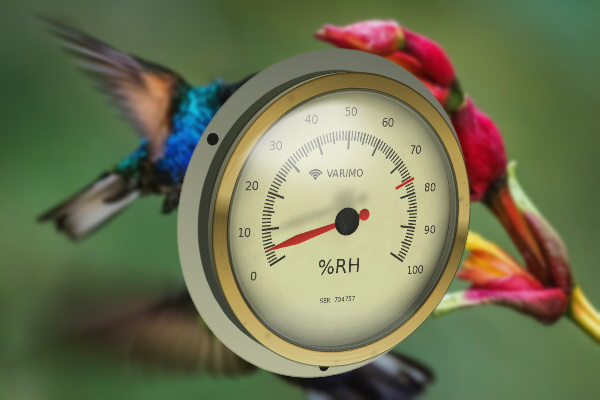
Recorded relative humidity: 5; %
